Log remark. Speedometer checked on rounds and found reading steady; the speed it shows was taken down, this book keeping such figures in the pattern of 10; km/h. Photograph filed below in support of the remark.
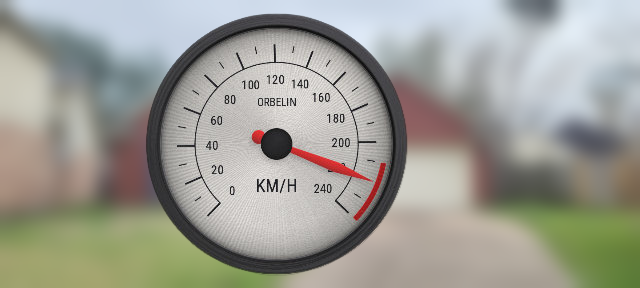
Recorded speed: 220; km/h
